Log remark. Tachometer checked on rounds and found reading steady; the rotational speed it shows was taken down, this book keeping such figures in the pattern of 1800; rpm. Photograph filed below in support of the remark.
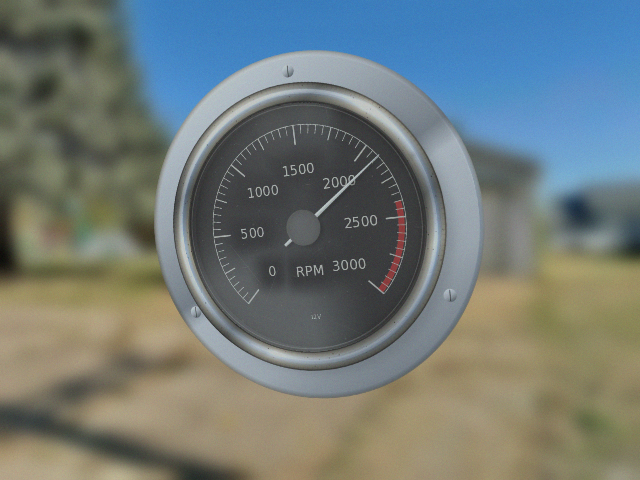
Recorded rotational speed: 2100; rpm
